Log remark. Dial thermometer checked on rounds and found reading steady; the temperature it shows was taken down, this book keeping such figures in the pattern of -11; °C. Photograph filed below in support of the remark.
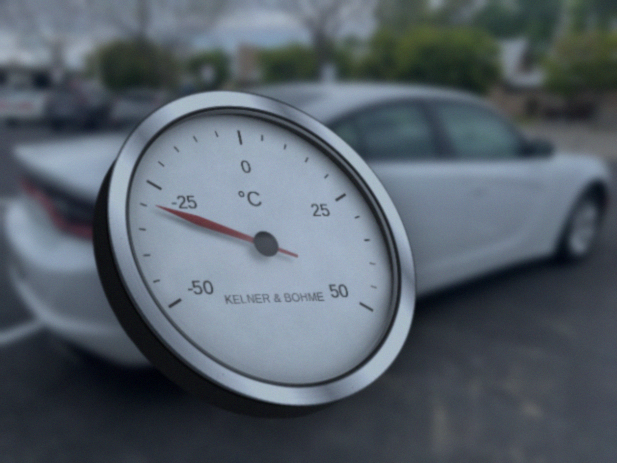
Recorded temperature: -30; °C
